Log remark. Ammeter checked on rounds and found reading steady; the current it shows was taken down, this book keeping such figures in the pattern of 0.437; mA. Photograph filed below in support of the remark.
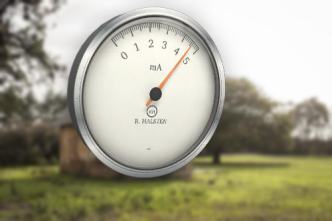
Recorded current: 4.5; mA
